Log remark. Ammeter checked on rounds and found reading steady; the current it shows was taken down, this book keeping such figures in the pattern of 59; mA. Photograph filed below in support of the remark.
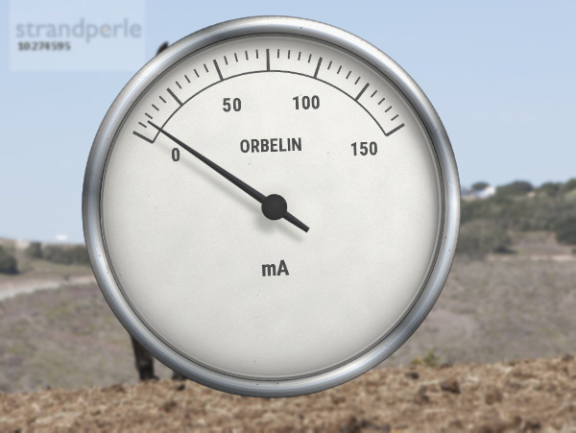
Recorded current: 7.5; mA
